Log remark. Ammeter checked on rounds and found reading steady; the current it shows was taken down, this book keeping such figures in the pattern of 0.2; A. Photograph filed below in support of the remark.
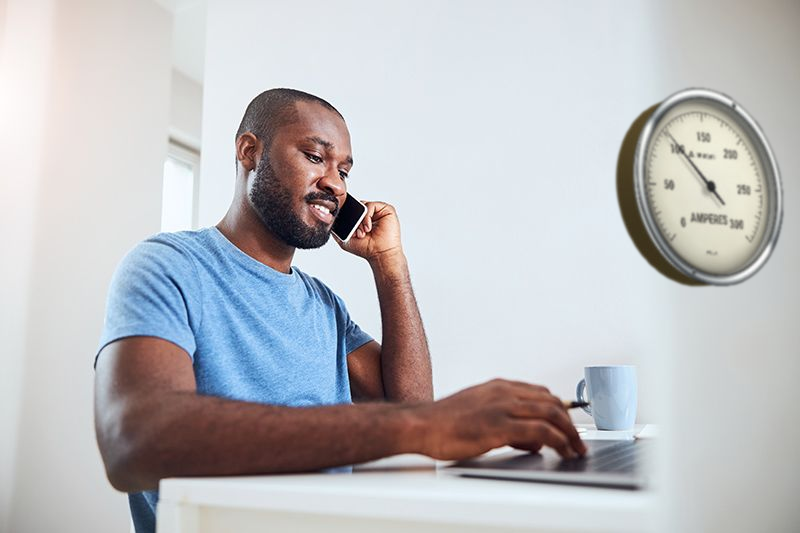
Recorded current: 100; A
